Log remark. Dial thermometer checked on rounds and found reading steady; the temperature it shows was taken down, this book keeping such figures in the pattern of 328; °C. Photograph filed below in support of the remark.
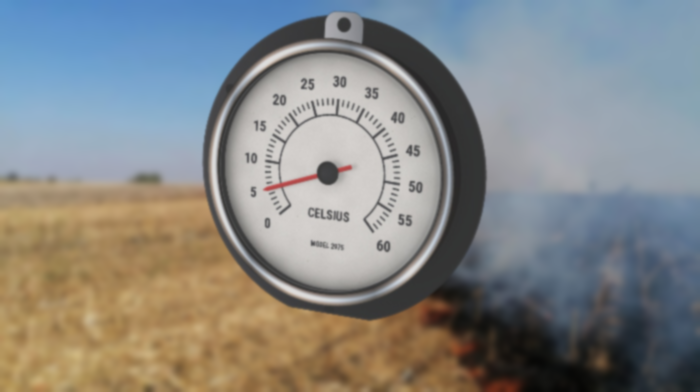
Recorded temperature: 5; °C
